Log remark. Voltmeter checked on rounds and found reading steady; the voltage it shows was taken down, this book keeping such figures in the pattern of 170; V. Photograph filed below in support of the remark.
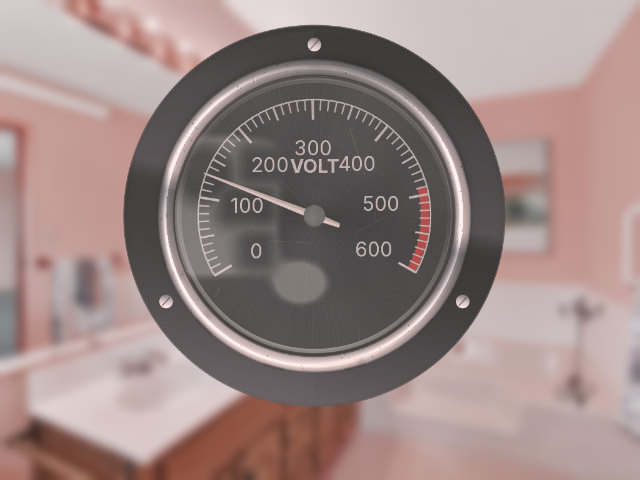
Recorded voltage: 130; V
